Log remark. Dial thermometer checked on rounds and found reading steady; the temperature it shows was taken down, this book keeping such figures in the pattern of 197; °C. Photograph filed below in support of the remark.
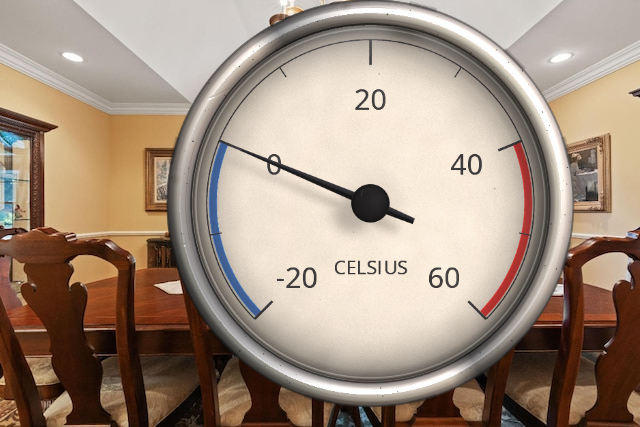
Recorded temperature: 0; °C
